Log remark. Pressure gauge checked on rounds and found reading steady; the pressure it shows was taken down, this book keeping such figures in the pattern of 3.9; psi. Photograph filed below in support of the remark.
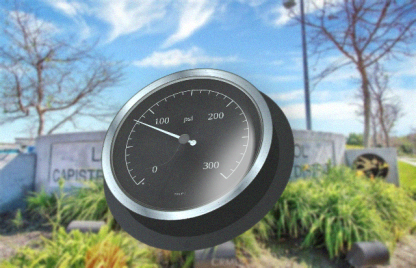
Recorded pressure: 80; psi
